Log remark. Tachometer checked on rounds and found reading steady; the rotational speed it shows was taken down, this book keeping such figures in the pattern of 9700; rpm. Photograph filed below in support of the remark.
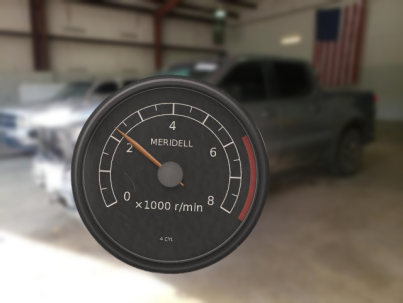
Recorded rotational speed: 2250; rpm
